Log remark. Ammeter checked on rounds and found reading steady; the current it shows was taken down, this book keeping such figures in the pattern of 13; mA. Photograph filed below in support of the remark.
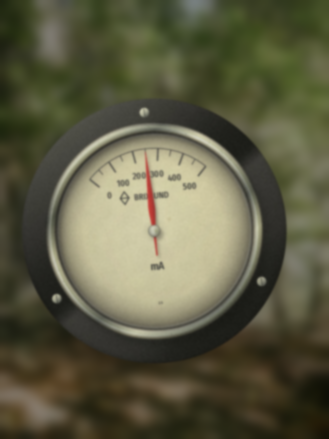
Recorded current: 250; mA
